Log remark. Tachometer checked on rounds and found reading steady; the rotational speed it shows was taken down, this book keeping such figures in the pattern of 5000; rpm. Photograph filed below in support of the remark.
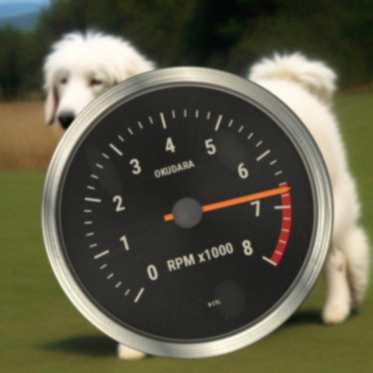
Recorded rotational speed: 6700; rpm
